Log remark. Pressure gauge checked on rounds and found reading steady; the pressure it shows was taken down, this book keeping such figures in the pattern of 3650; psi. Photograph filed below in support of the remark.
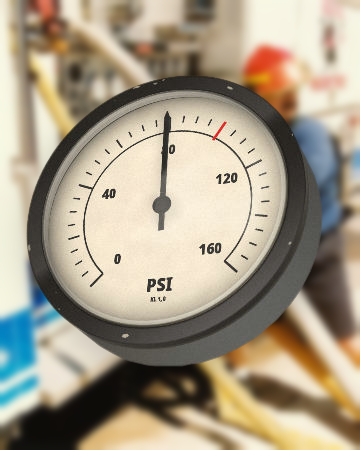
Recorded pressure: 80; psi
